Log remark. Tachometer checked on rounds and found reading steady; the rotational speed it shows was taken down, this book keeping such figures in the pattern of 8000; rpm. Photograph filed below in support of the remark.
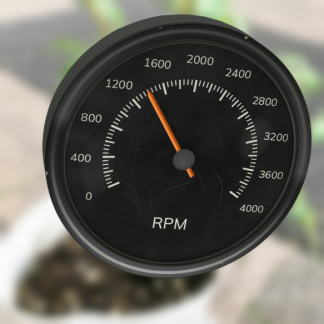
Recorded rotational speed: 1400; rpm
